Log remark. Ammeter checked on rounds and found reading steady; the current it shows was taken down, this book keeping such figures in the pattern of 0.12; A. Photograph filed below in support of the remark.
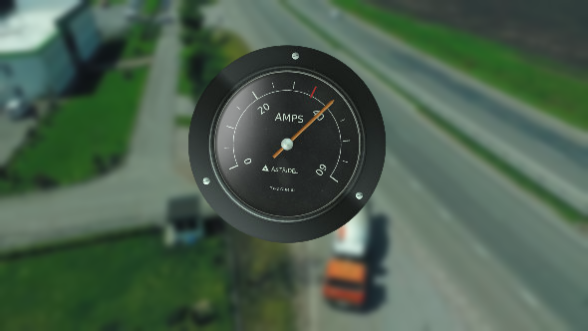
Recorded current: 40; A
